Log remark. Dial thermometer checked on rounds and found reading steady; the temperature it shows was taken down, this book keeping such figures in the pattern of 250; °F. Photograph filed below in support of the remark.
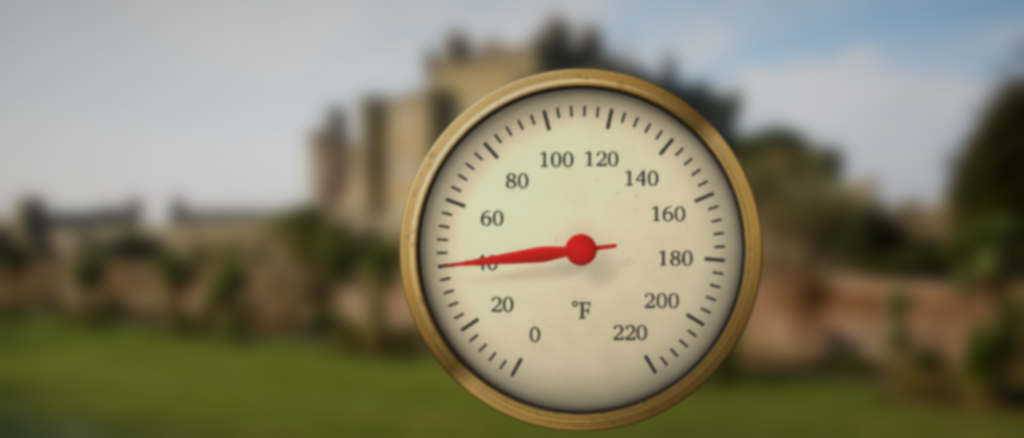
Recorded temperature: 40; °F
